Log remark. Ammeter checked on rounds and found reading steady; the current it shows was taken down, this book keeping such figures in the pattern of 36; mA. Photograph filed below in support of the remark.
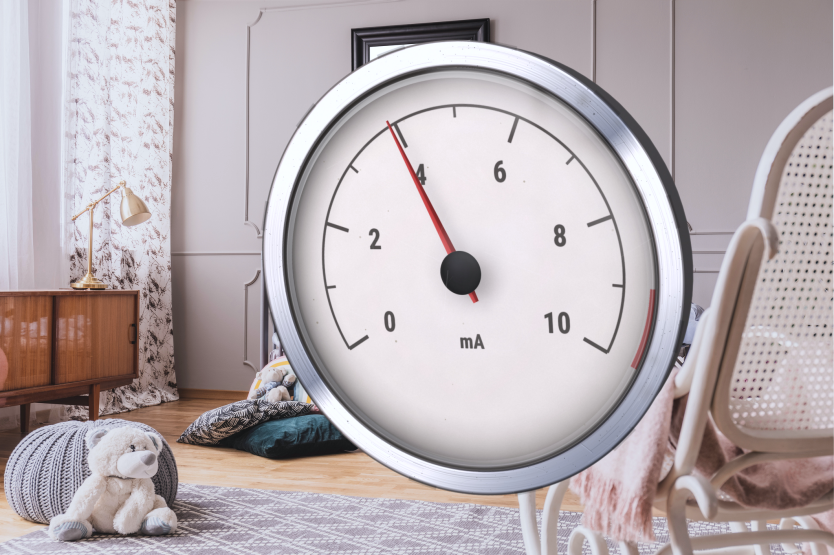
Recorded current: 4; mA
